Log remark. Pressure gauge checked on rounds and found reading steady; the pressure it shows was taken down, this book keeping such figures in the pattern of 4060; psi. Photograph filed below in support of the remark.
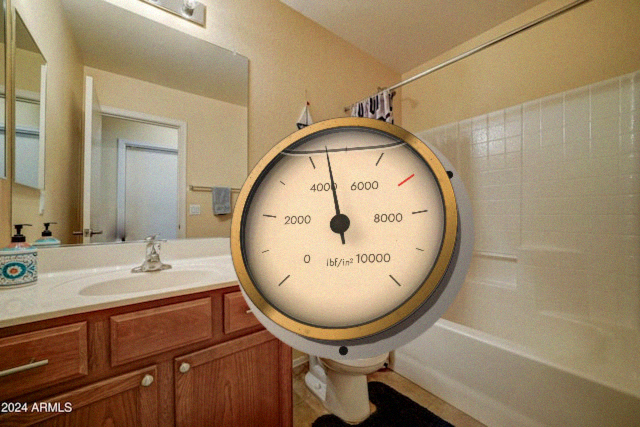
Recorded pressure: 4500; psi
